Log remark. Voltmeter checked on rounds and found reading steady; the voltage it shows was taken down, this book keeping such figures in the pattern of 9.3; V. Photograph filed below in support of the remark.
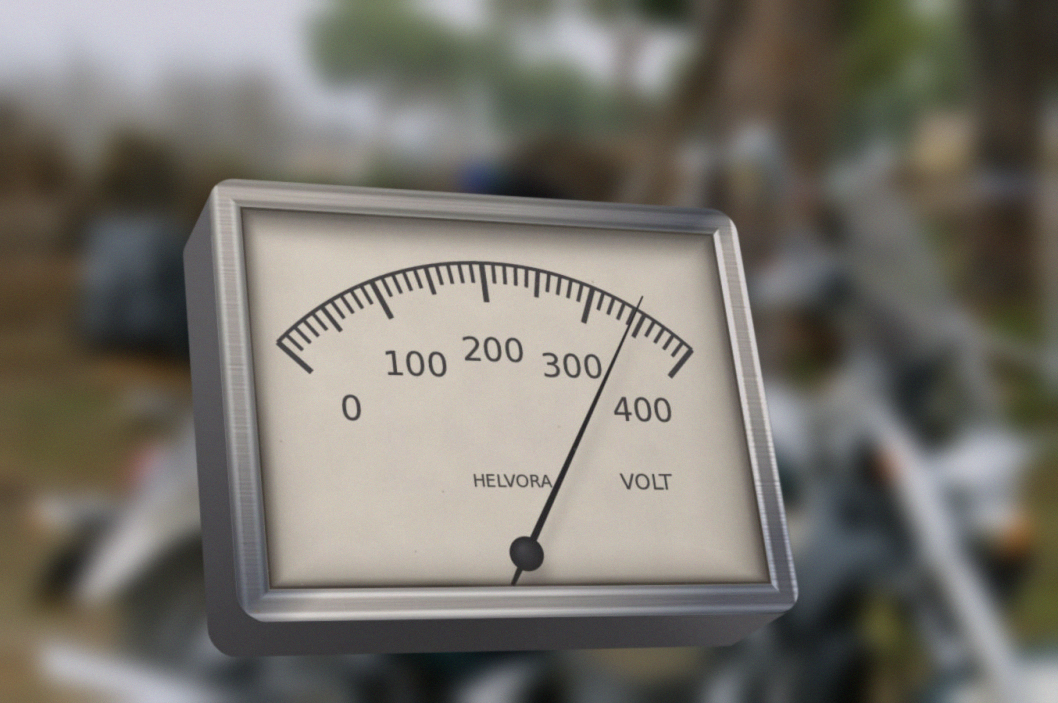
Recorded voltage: 340; V
